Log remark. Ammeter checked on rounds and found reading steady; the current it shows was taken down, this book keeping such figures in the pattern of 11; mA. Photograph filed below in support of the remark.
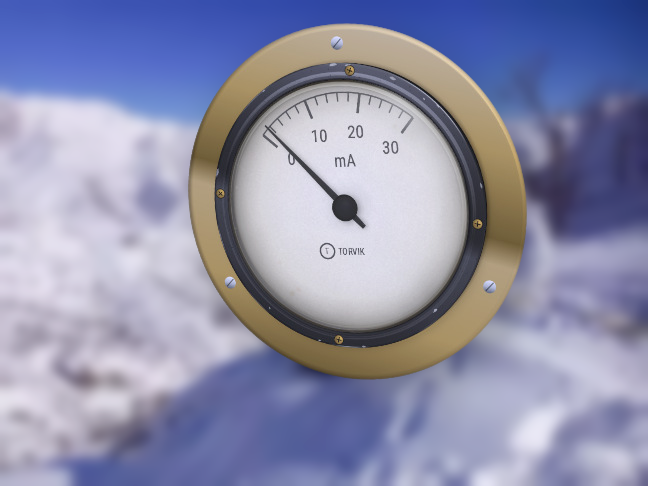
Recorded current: 2; mA
